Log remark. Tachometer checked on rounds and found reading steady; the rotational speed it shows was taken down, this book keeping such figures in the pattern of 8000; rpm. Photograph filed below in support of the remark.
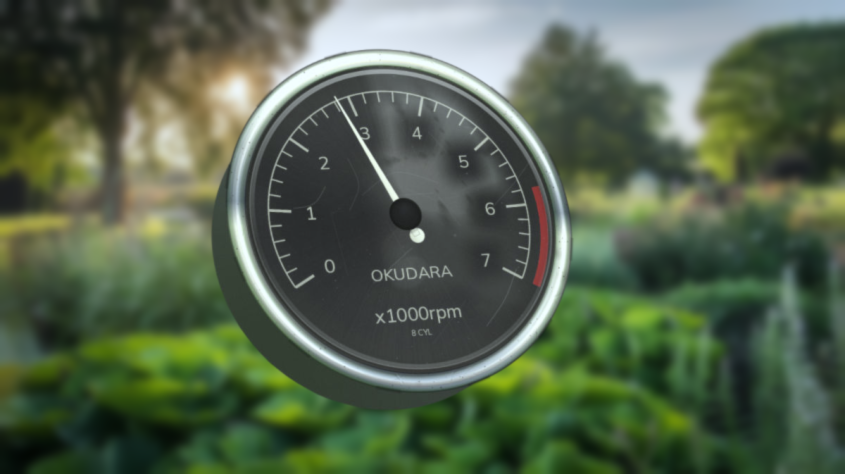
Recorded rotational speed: 2800; rpm
